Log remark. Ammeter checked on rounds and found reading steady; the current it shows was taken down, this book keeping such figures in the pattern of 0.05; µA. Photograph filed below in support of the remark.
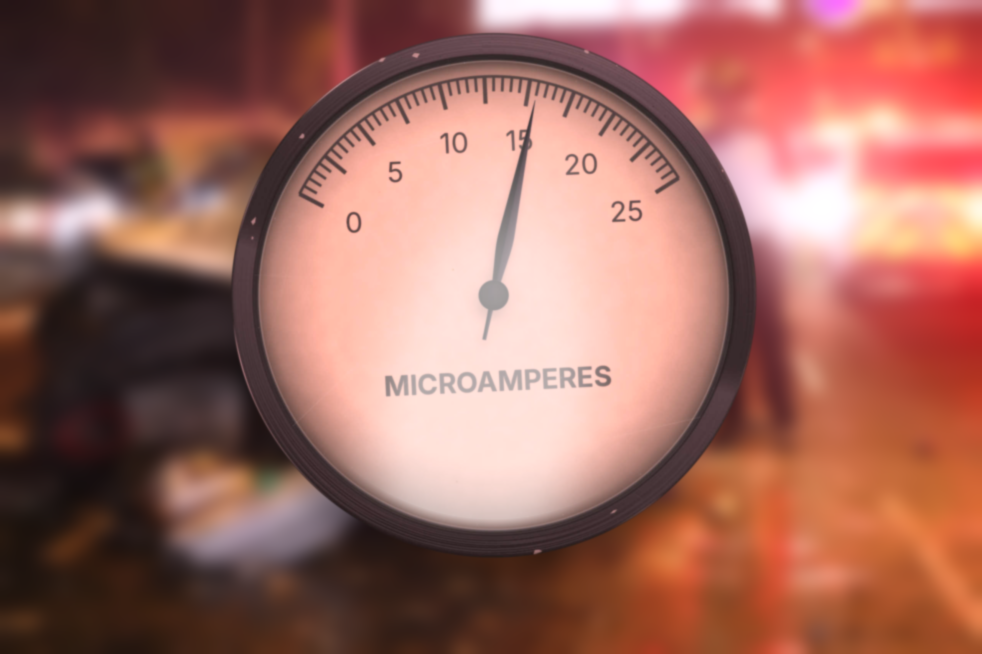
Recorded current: 15.5; µA
